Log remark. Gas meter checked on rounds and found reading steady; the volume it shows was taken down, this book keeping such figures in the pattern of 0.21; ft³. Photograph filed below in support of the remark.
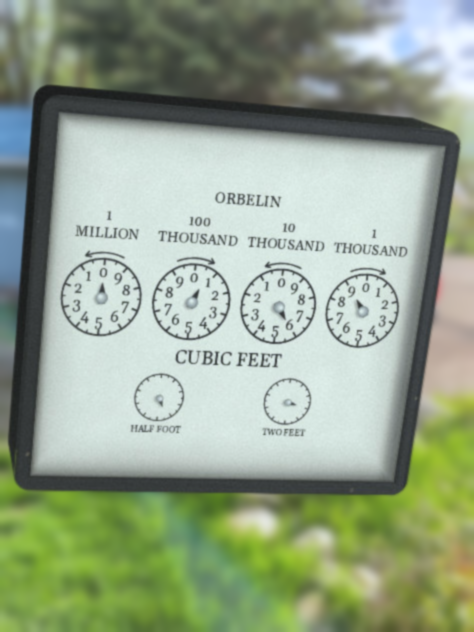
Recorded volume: 5900; ft³
